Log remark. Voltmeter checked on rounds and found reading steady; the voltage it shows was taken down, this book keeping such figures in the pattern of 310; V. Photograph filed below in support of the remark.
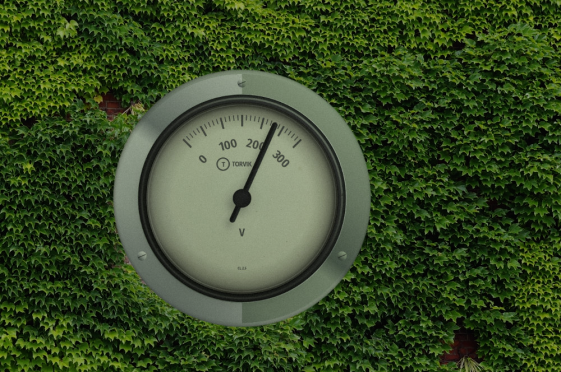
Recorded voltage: 230; V
